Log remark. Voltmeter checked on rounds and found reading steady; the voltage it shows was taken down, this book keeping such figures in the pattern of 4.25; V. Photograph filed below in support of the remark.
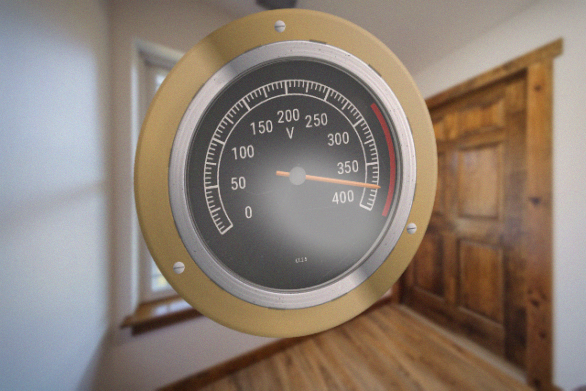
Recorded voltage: 375; V
